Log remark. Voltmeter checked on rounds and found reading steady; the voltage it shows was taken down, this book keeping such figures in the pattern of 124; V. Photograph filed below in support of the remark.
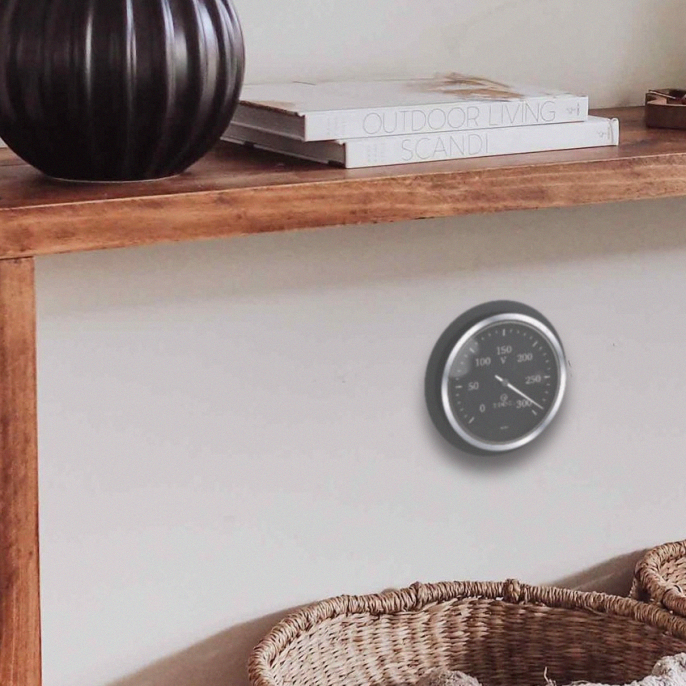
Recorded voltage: 290; V
